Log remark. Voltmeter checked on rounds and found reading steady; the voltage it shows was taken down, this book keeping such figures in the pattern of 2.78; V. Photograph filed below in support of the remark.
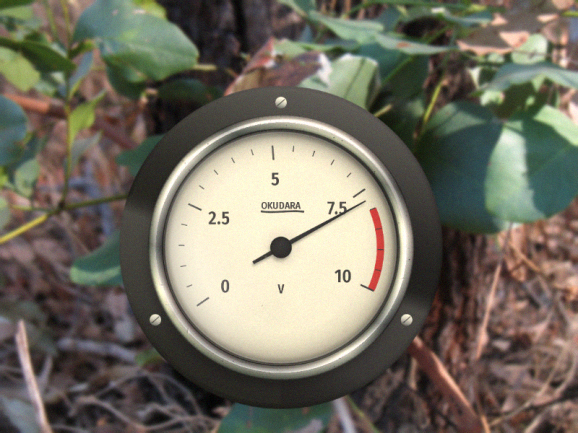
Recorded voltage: 7.75; V
